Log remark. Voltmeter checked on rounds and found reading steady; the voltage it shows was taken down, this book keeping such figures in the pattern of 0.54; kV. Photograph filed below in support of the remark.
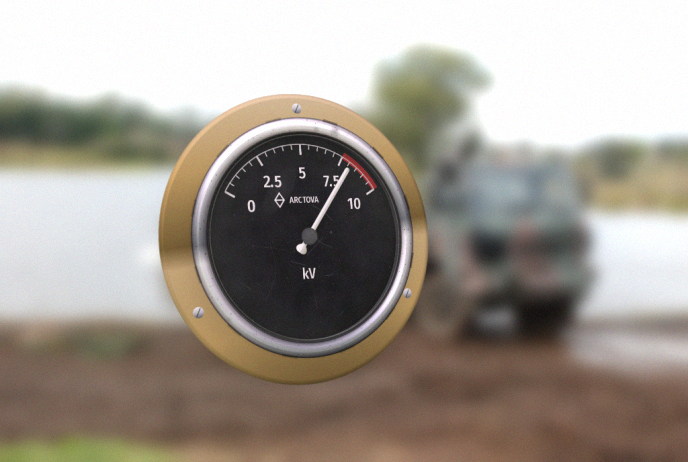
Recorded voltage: 8; kV
